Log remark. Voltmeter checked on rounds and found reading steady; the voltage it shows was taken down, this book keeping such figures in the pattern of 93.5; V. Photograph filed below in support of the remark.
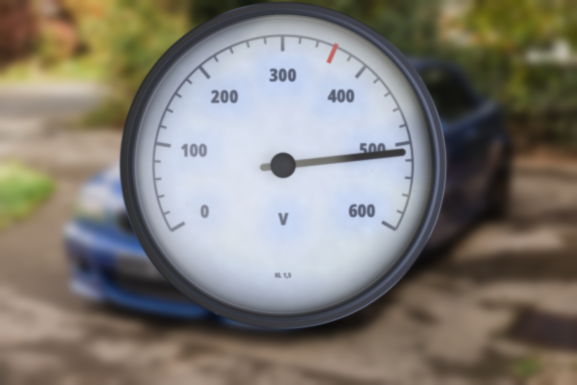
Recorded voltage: 510; V
